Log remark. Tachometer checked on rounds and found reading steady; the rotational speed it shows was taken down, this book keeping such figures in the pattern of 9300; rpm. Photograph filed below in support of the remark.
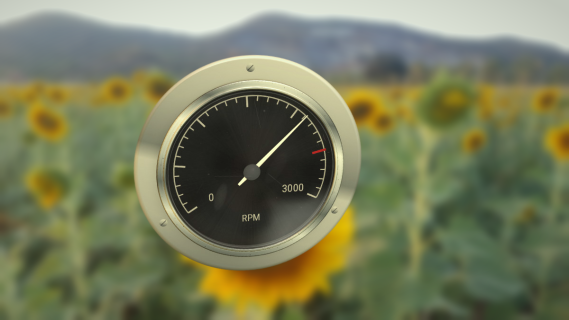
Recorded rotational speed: 2100; rpm
